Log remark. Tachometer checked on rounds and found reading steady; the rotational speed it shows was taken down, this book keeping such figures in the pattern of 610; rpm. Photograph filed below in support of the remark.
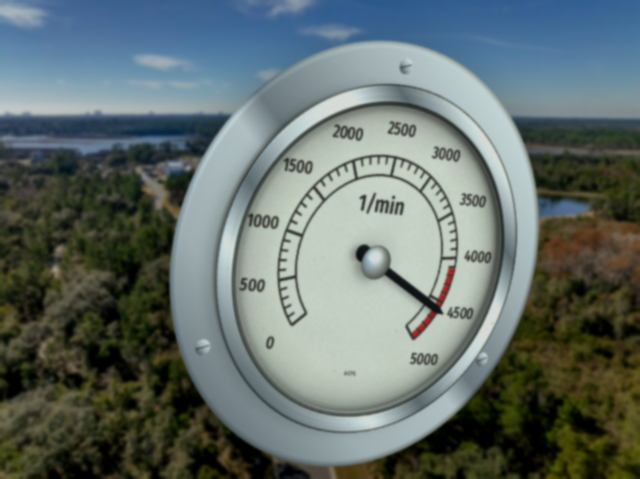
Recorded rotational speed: 4600; rpm
